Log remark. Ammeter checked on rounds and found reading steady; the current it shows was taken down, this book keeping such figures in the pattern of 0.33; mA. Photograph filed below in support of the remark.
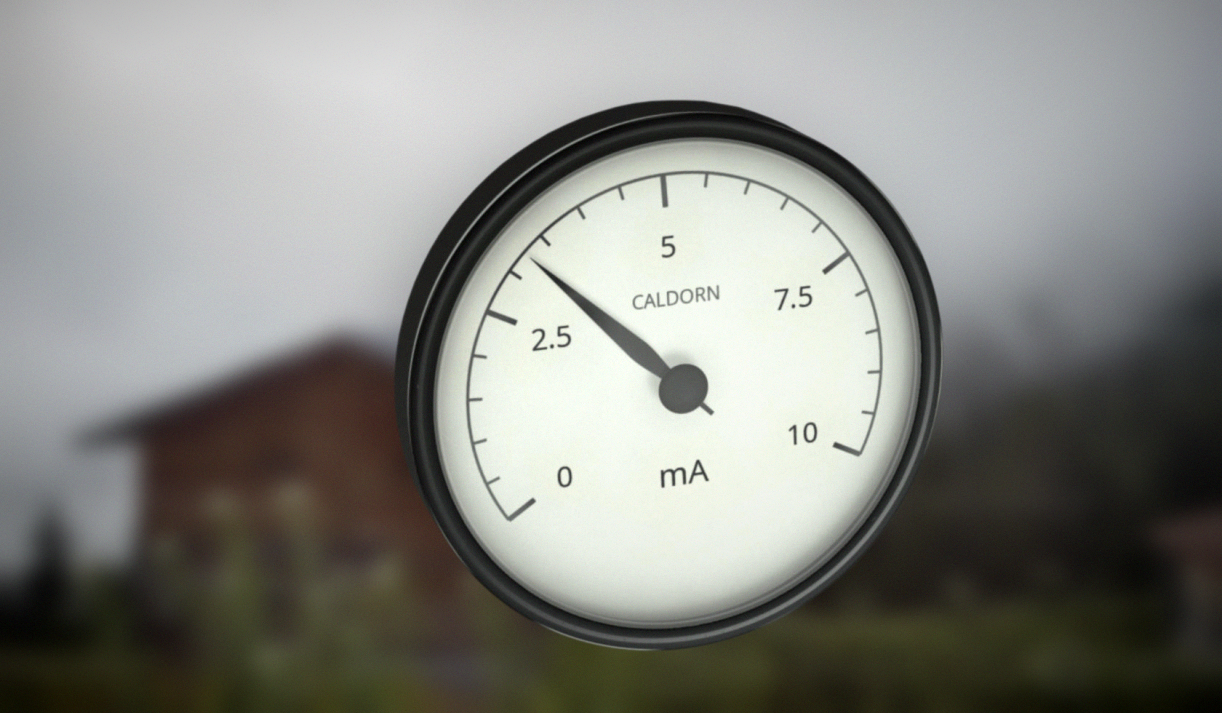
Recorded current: 3.25; mA
